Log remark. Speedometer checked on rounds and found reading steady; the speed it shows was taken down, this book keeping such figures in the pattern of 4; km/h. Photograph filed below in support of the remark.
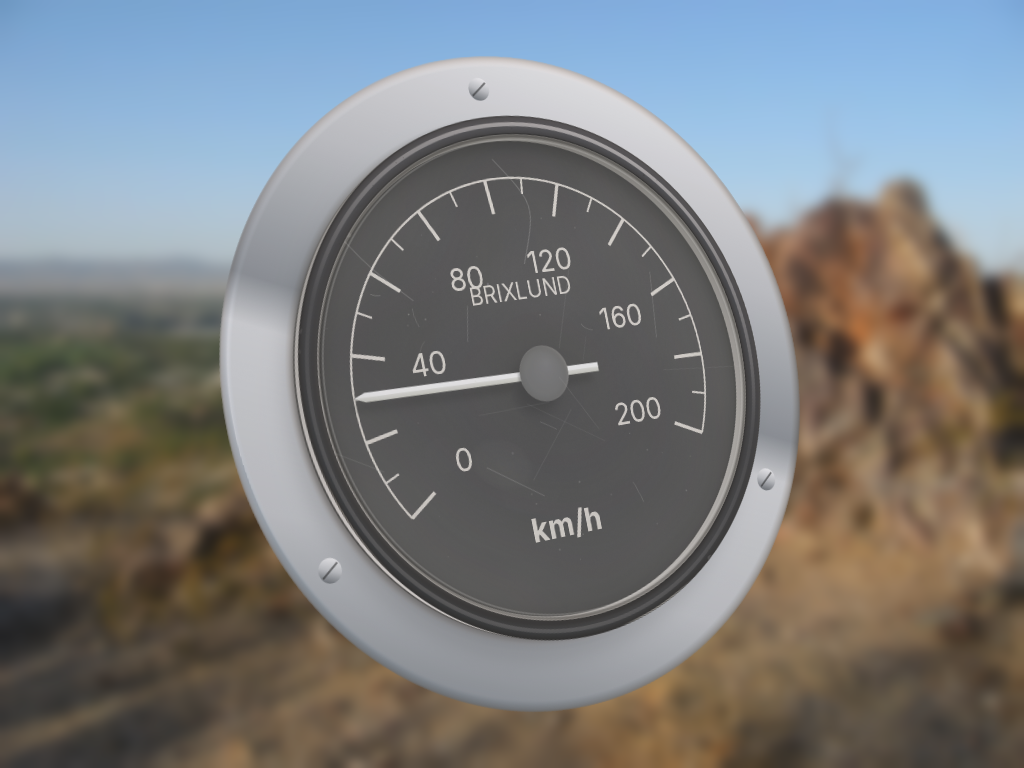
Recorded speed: 30; km/h
